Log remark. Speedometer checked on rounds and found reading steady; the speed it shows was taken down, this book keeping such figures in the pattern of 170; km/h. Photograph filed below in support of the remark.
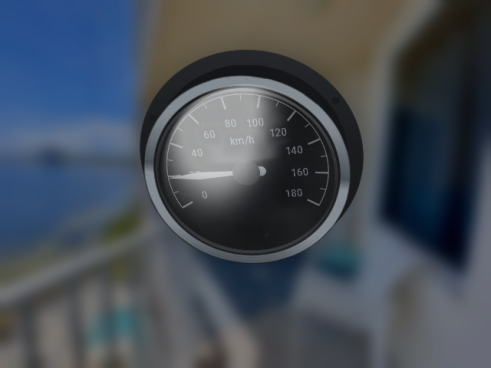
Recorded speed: 20; km/h
